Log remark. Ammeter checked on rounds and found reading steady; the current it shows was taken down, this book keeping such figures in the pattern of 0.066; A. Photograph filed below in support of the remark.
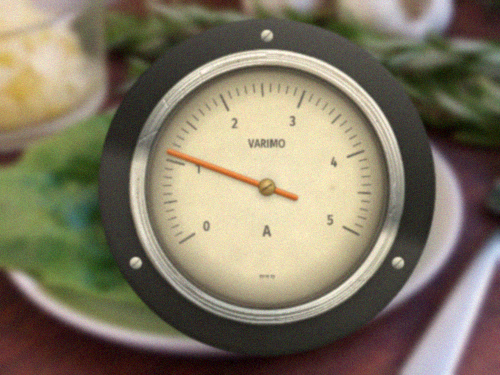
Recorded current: 1.1; A
